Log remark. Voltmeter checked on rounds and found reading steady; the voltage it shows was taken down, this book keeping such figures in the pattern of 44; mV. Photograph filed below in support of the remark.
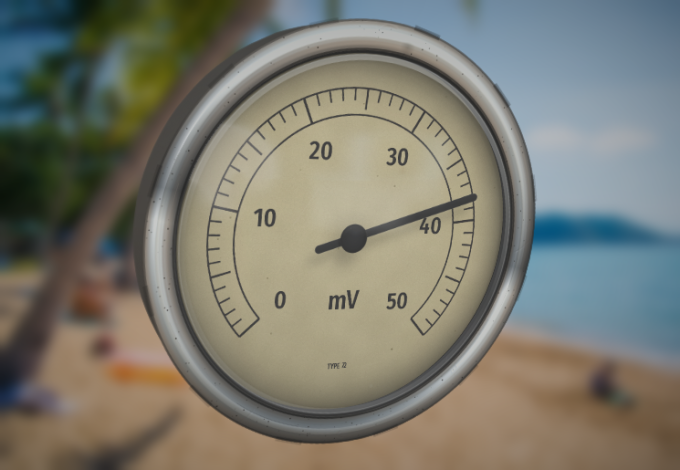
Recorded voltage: 38; mV
